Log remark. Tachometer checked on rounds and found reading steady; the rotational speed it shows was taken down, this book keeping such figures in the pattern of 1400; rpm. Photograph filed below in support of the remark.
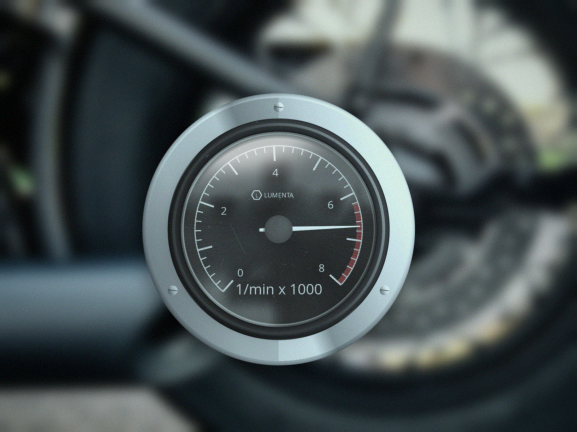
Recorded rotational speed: 6700; rpm
